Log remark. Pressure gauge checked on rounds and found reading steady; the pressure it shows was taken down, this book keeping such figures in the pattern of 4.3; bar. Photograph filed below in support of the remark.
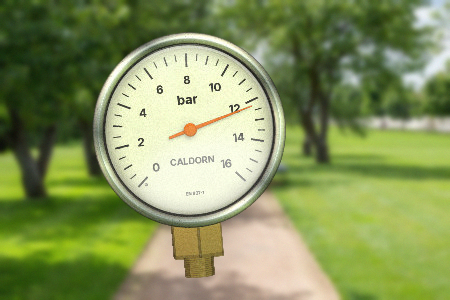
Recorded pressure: 12.25; bar
